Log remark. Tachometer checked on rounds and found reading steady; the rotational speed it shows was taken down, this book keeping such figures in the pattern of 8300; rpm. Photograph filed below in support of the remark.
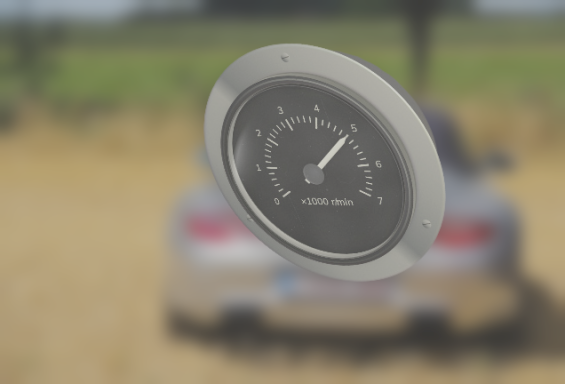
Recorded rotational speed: 5000; rpm
